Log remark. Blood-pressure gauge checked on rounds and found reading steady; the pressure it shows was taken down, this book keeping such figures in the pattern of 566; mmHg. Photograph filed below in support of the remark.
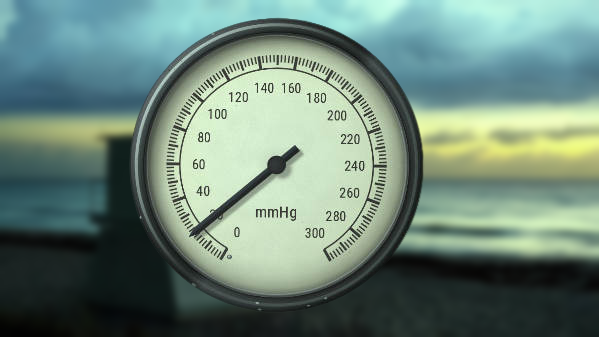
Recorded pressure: 20; mmHg
